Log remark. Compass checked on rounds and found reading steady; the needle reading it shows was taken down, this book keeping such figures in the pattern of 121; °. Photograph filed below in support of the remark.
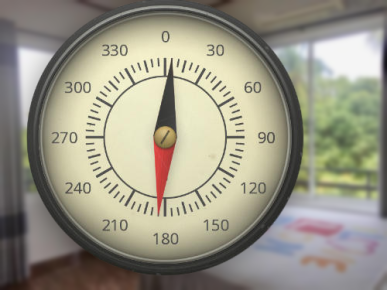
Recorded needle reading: 185; °
